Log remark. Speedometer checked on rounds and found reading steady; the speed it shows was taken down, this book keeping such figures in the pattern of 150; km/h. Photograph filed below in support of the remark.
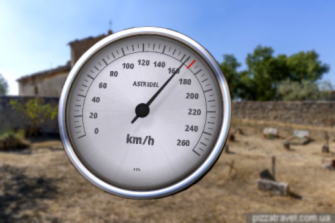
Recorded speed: 165; km/h
